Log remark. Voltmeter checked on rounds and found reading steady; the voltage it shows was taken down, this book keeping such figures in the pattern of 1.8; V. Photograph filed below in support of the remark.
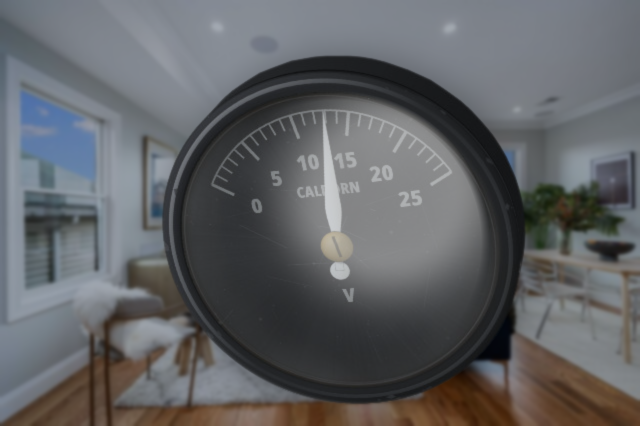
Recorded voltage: 13; V
